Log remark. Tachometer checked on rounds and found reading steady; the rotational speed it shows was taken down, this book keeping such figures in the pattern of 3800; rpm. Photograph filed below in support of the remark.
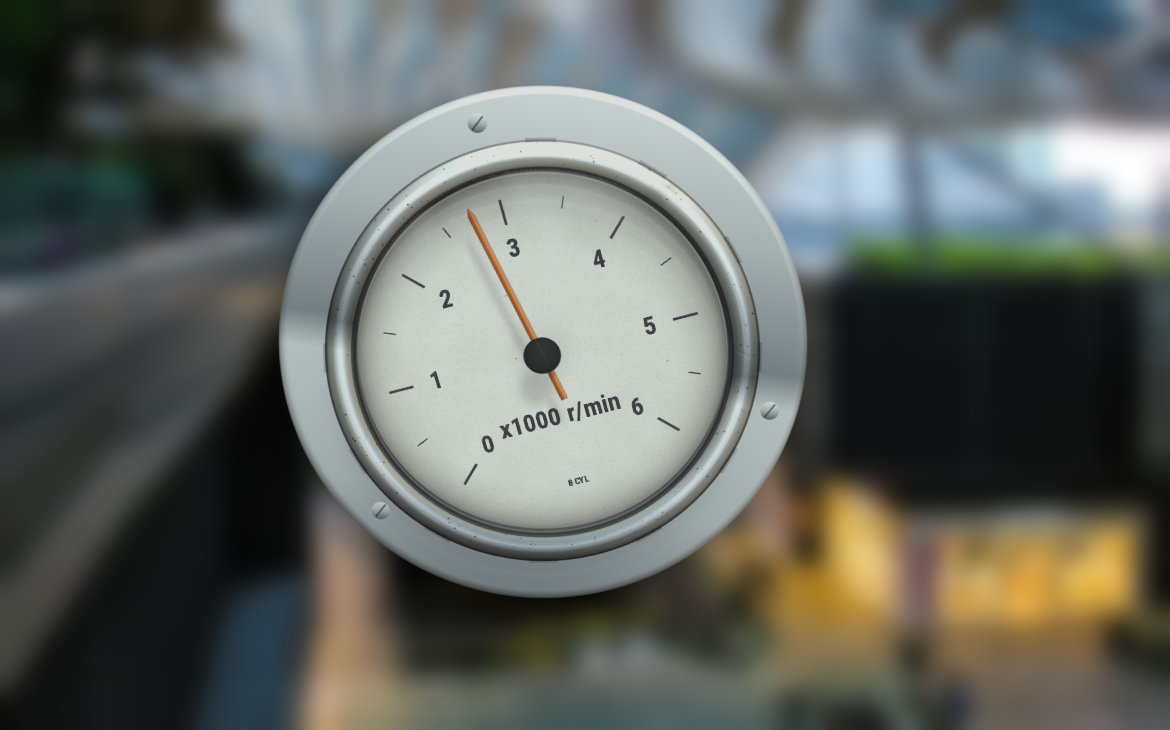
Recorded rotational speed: 2750; rpm
